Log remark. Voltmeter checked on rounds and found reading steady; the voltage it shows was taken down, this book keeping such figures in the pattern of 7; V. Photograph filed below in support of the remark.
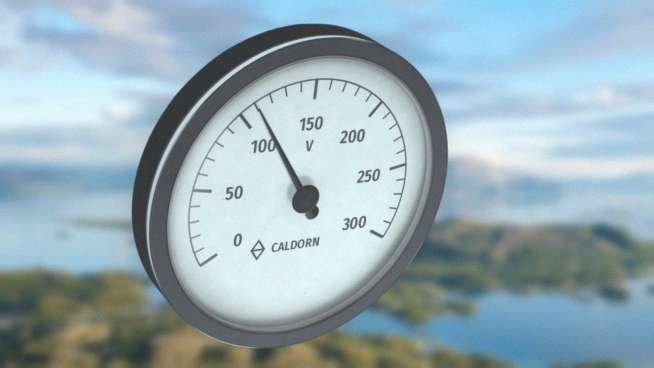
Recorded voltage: 110; V
